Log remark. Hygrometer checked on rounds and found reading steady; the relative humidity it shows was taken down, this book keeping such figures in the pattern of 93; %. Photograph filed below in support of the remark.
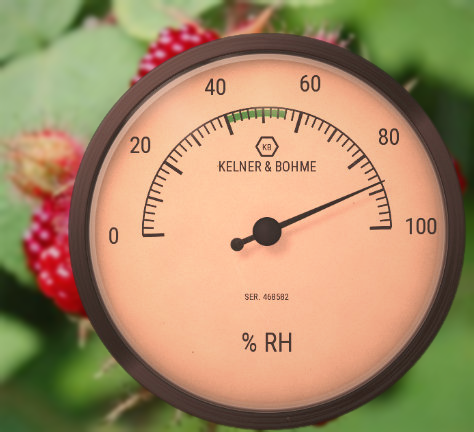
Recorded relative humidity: 88; %
